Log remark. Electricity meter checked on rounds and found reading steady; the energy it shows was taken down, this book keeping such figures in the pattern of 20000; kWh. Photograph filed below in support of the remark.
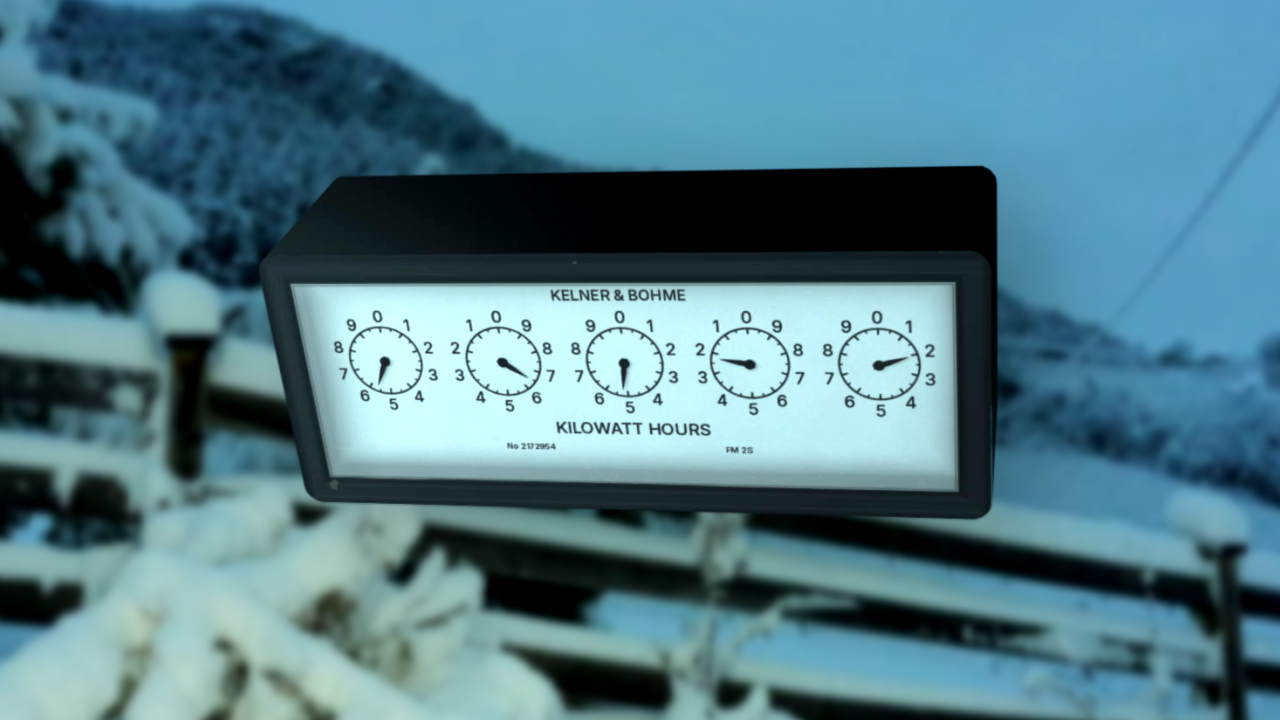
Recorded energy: 56522; kWh
